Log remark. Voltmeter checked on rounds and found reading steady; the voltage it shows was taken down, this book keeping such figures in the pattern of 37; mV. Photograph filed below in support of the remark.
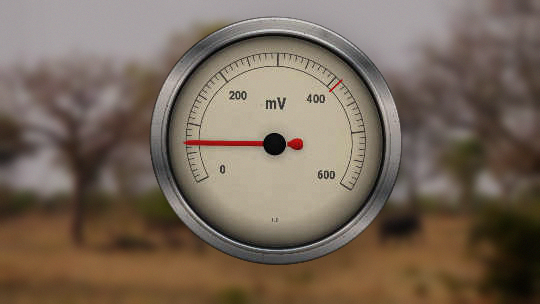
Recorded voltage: 70; mV
